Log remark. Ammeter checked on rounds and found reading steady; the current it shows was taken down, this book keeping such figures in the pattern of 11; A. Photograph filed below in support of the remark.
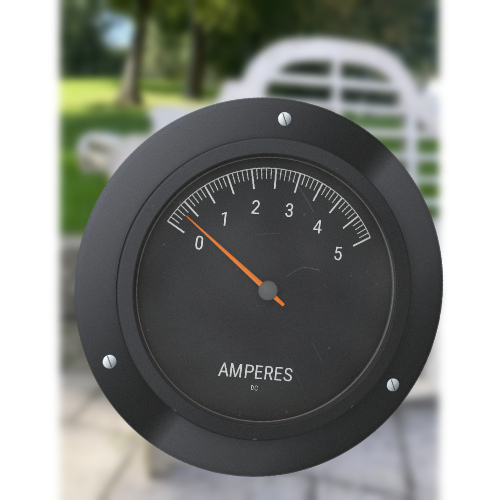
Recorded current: 0.3; A
